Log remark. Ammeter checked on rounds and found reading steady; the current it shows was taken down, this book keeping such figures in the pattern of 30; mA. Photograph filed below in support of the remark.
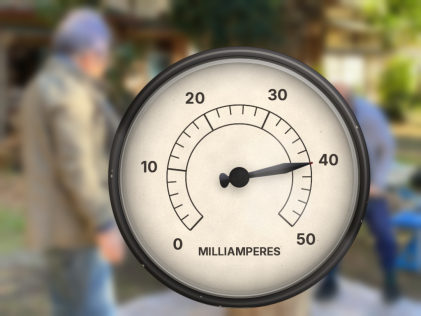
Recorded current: 40; mA
